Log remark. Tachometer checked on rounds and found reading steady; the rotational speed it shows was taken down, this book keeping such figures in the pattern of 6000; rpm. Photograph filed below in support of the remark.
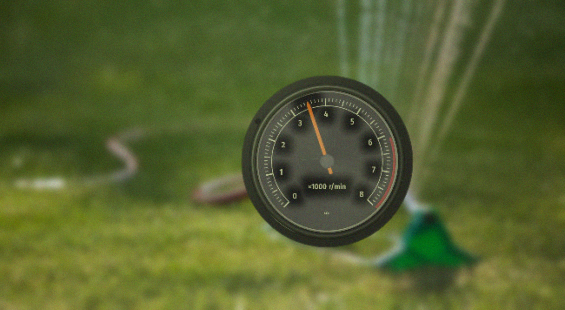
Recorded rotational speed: 3500; rpm
